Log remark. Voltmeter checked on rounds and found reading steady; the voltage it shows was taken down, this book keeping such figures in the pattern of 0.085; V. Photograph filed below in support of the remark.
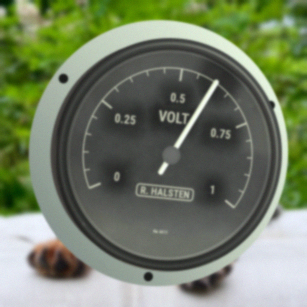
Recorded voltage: 0.6; V
